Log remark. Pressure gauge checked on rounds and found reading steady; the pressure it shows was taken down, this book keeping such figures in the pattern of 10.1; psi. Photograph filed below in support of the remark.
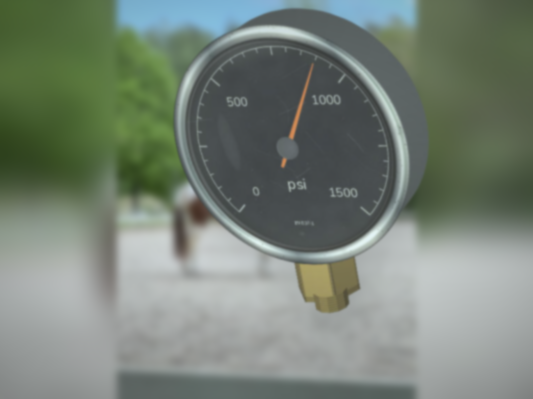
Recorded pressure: 900; psi
